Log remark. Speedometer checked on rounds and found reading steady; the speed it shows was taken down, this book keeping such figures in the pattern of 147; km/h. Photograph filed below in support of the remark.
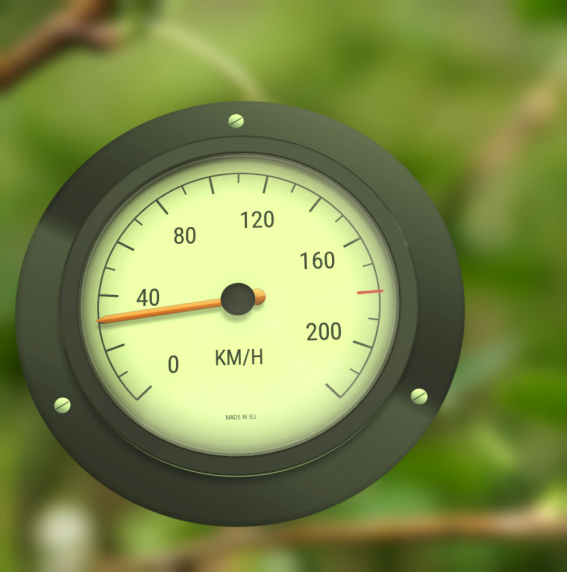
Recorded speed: 30; km/h
